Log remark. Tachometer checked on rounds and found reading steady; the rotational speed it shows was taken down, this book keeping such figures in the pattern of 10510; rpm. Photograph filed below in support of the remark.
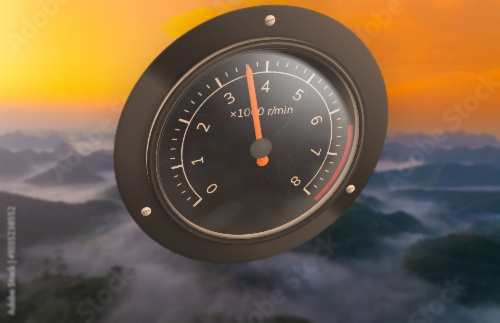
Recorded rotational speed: 3600; rpm
